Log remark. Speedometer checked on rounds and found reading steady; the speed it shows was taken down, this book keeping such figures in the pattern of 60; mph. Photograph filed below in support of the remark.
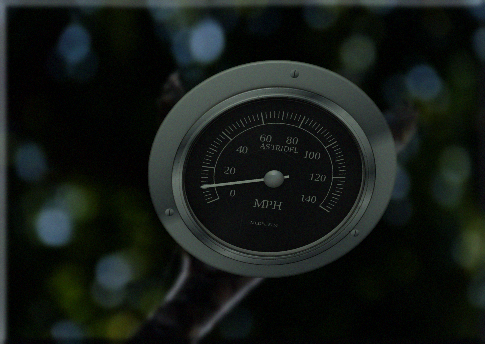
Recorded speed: 10; mph
